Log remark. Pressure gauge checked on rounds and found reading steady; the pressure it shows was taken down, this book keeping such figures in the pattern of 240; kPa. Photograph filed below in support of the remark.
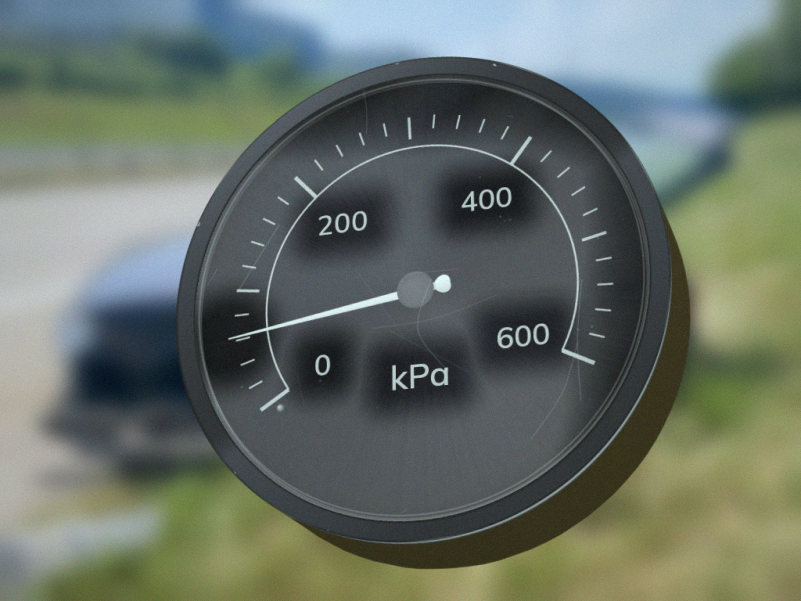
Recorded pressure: 60; kPa
